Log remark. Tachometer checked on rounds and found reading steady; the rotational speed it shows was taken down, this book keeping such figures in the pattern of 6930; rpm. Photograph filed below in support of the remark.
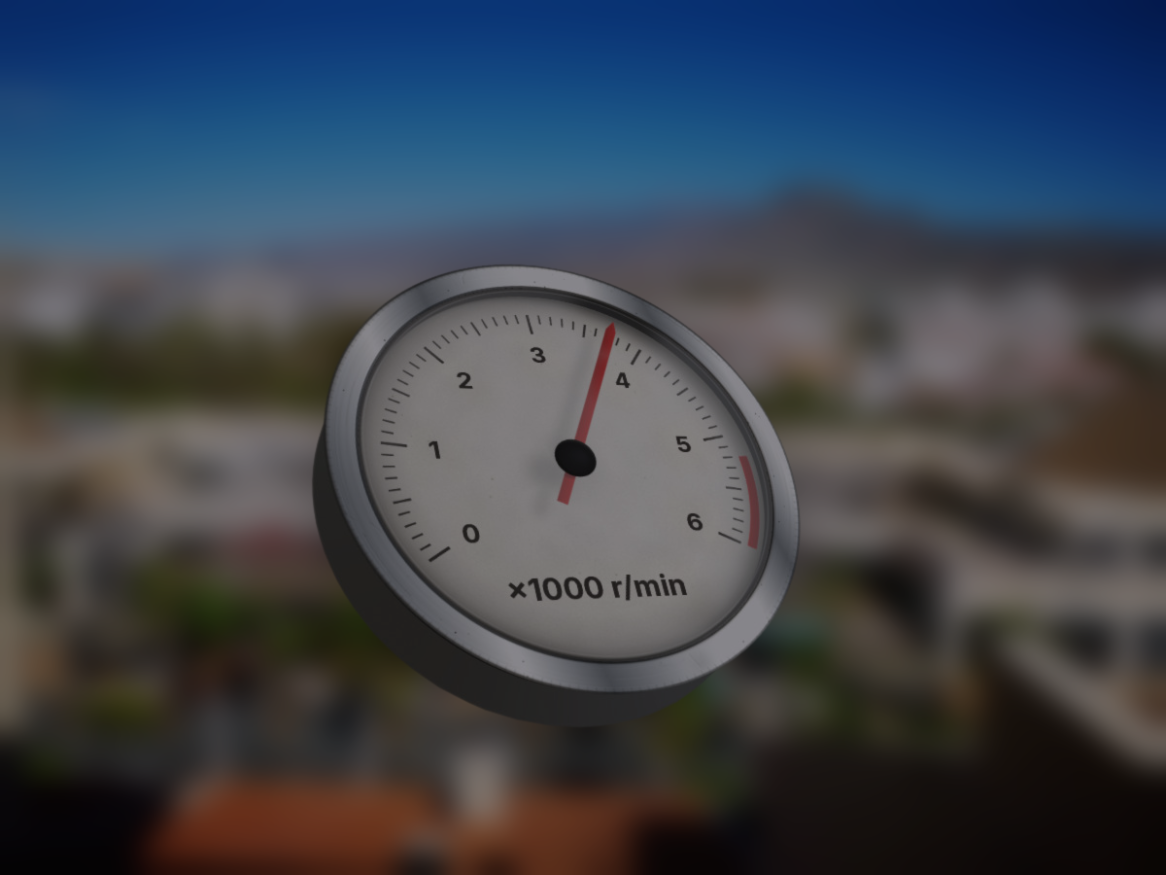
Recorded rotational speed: 3700; rpm
